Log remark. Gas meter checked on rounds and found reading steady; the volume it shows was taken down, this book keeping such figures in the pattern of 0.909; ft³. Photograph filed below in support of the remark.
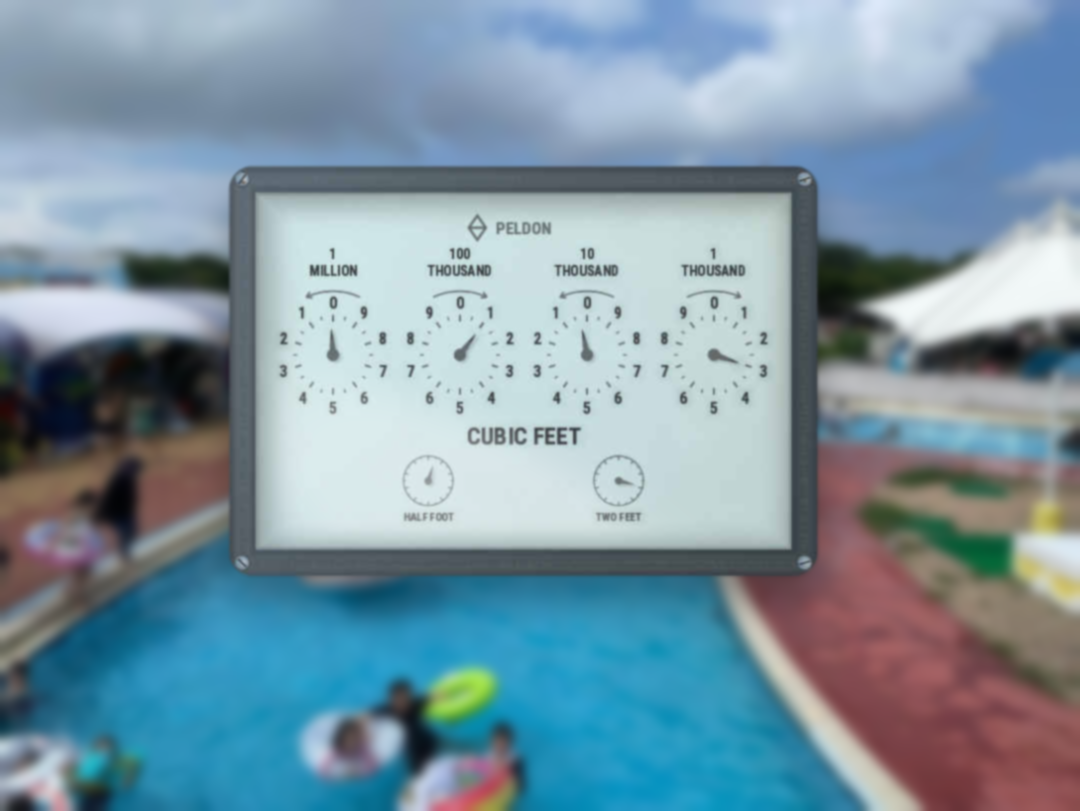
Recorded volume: 10300; ft³
